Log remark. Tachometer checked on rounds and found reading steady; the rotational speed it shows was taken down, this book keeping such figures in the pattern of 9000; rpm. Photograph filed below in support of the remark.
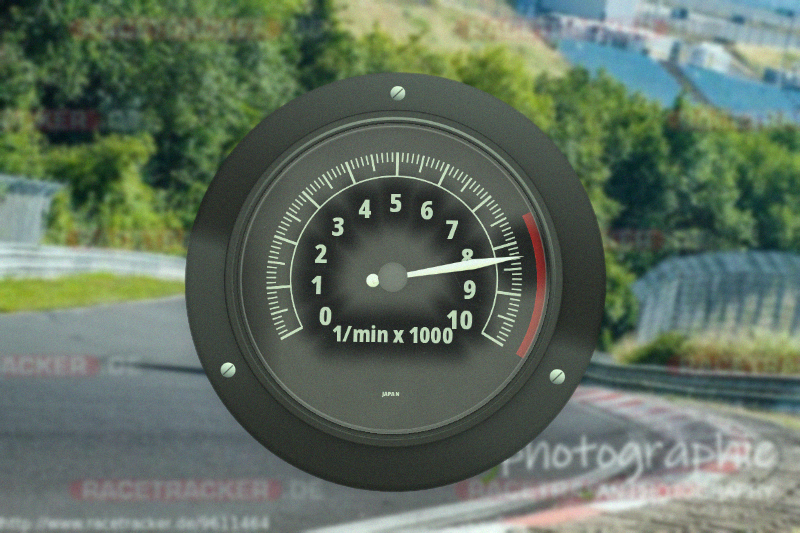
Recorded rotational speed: 8300; rpm
